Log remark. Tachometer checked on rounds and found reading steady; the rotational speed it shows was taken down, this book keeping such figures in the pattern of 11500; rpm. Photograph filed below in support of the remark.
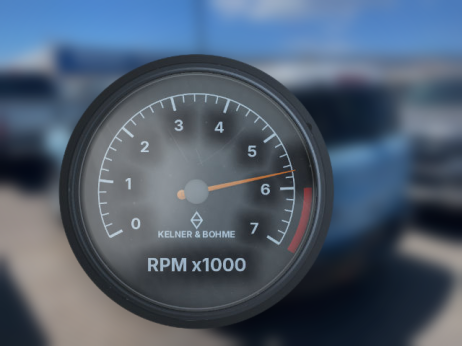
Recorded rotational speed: 5700; rpm
